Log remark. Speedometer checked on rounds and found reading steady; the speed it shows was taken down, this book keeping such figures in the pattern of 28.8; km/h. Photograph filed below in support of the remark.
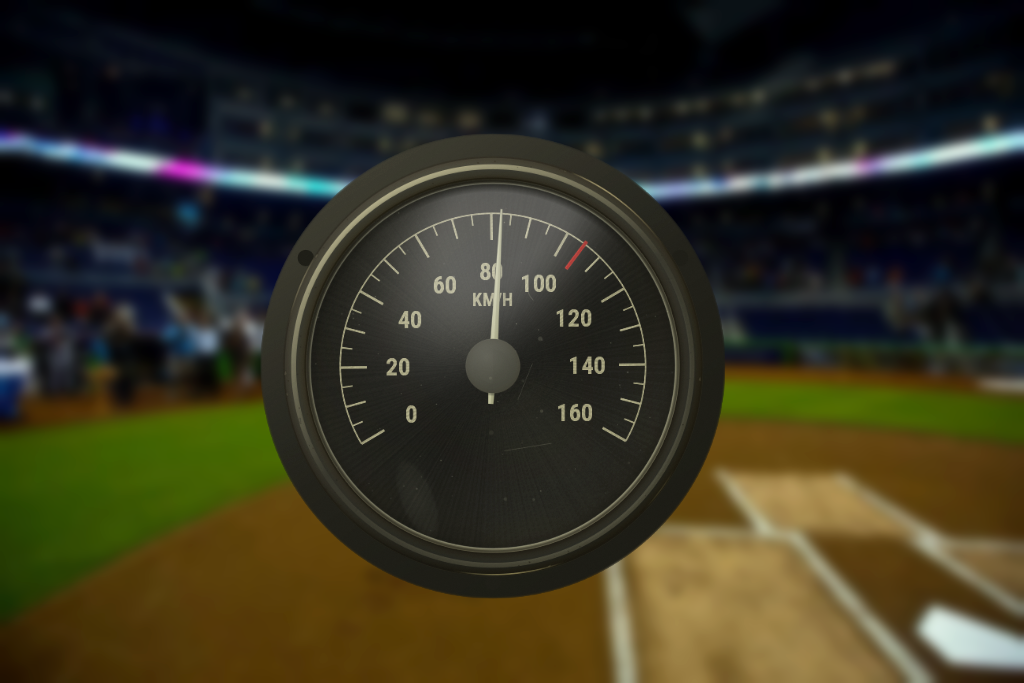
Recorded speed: 82.5; km/h
